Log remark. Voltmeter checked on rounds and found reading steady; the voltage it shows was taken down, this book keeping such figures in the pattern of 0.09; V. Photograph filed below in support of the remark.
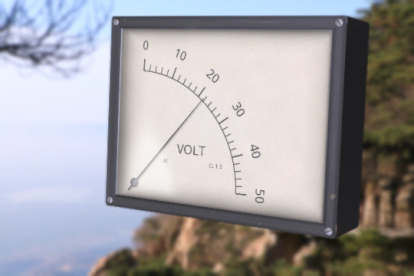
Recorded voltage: 22; V
